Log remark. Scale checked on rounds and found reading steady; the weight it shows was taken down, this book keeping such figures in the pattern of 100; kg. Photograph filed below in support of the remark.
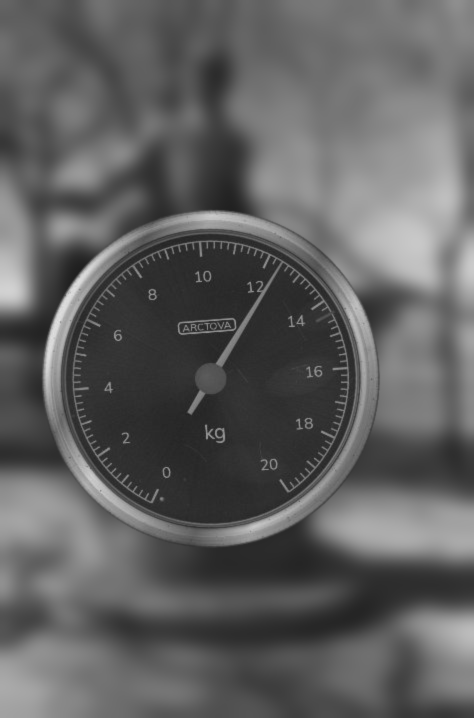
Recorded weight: 12.4; kg
